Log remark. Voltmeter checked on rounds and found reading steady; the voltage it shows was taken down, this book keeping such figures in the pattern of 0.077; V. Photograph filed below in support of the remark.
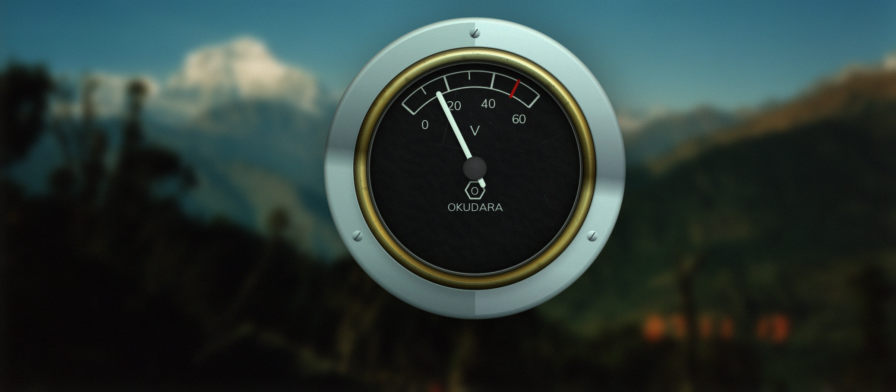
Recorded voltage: 15; V
